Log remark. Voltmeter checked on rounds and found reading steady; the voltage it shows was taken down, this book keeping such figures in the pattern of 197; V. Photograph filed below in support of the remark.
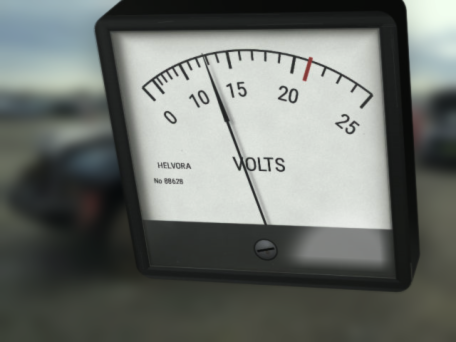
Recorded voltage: 13; V
